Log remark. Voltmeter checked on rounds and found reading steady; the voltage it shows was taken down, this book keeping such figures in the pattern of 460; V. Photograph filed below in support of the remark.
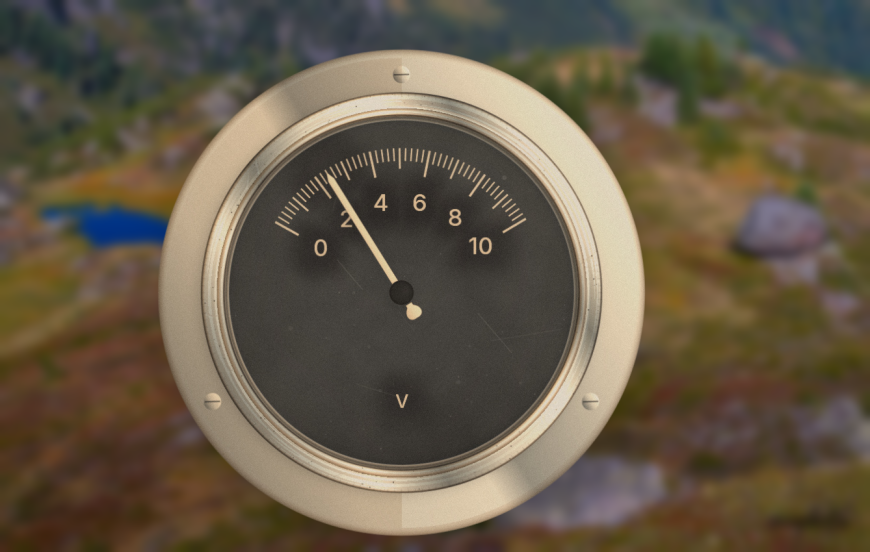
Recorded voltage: 2.4; V
